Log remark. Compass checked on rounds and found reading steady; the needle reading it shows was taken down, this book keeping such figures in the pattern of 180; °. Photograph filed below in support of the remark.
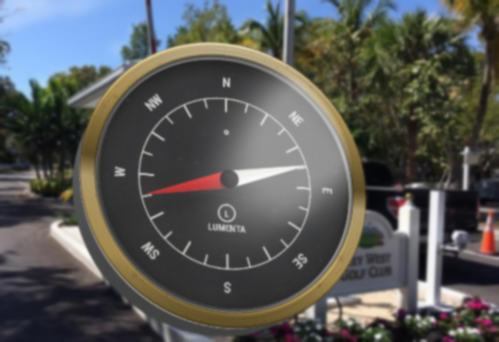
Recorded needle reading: 255; °
